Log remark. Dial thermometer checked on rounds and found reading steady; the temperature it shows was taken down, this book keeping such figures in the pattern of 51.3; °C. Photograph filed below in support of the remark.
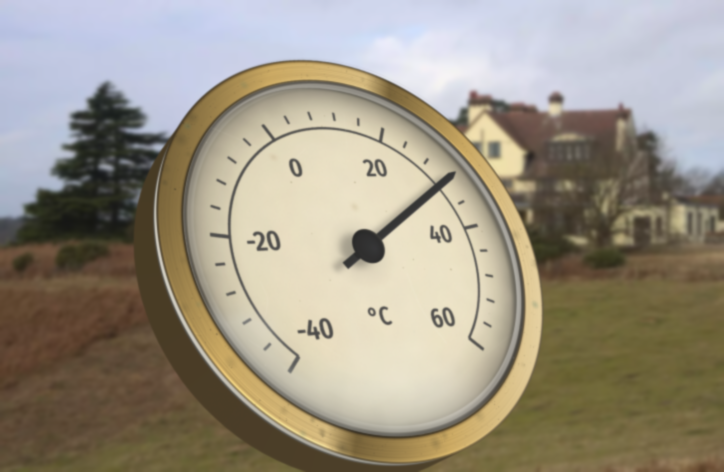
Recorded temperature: 32; °C
